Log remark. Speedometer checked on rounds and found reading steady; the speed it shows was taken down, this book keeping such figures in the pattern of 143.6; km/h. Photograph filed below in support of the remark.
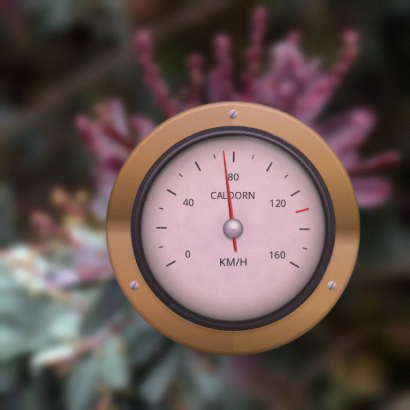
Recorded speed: 75; km/h
